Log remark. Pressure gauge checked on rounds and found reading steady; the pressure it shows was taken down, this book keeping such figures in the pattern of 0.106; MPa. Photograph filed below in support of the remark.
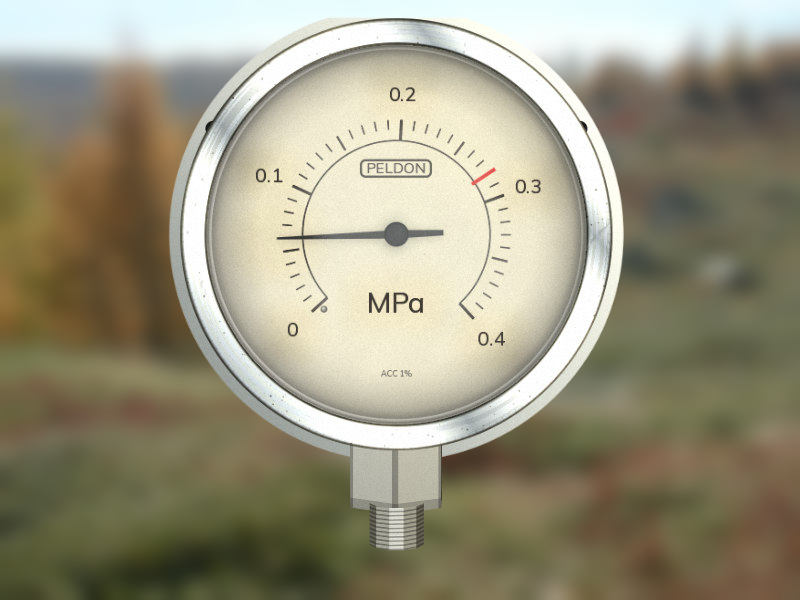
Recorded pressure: 0.06; MPa
